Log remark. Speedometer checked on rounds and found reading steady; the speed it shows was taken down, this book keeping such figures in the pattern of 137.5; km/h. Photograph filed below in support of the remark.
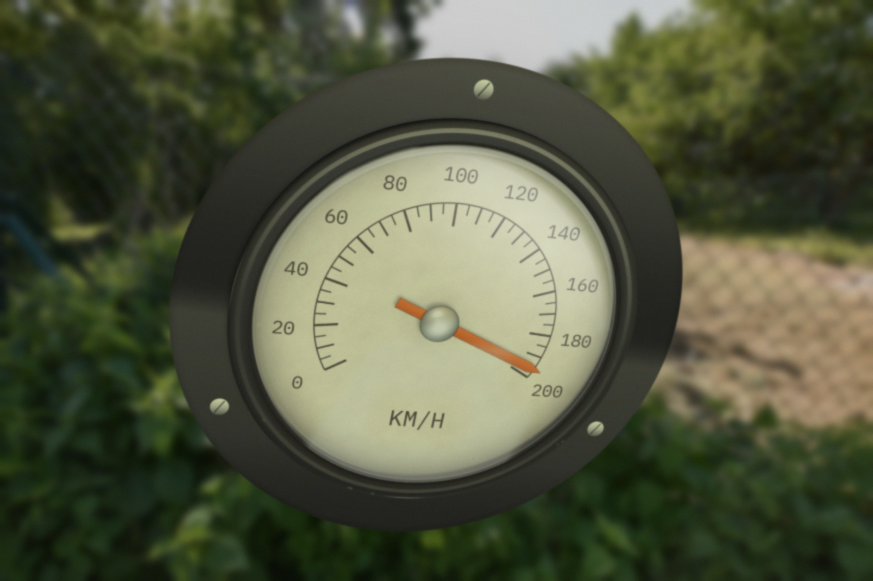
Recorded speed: 195; km/h
